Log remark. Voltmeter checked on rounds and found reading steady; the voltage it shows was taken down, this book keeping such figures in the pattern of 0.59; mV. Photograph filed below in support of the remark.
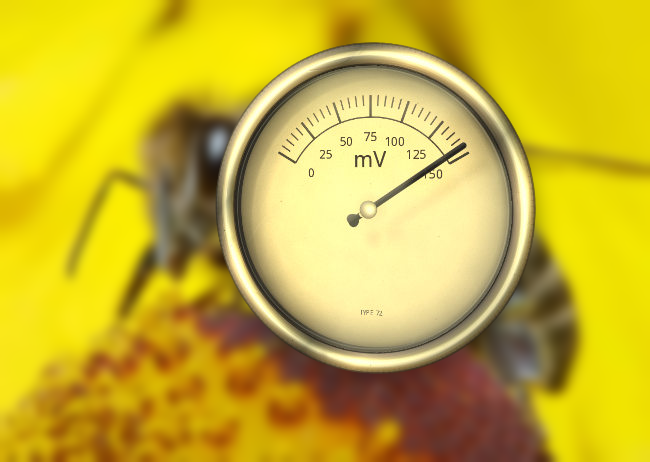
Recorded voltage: 145; mV
